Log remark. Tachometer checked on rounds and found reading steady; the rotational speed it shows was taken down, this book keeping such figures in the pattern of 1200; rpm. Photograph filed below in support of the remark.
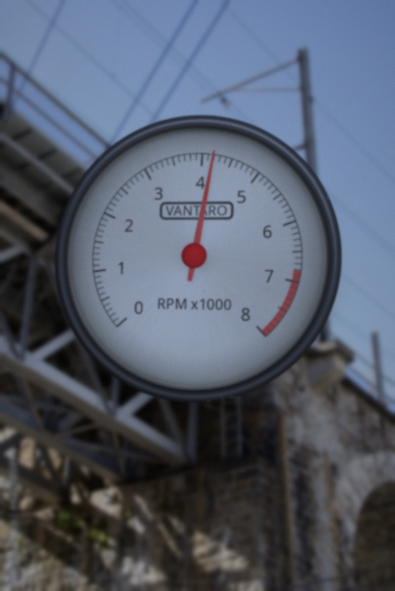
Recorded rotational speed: 4200; rpm
